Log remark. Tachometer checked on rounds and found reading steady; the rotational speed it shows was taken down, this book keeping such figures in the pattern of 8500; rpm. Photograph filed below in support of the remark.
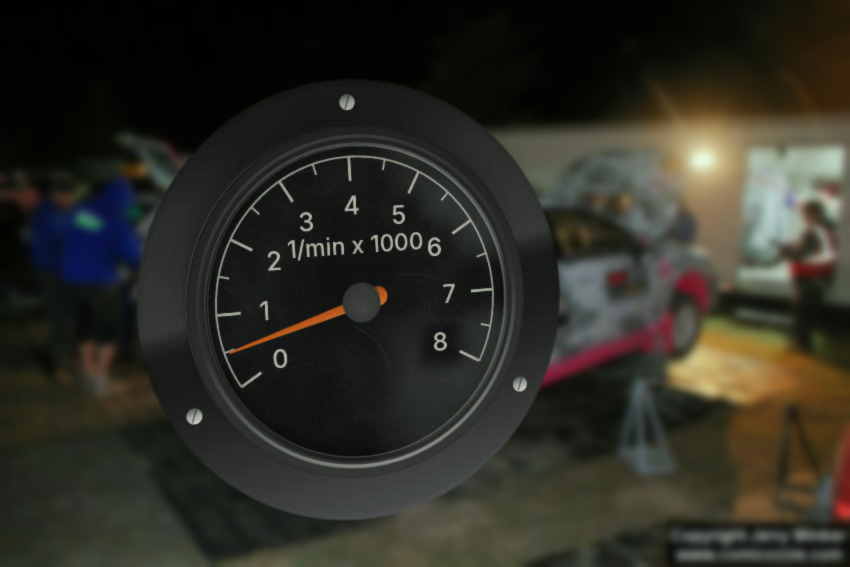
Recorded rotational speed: 500; rpm
